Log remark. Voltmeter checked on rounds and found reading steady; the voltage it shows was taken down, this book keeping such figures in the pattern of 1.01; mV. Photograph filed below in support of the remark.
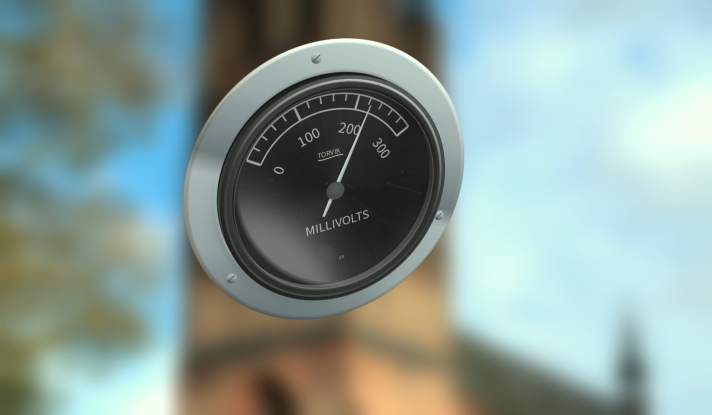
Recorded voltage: 220; mV
